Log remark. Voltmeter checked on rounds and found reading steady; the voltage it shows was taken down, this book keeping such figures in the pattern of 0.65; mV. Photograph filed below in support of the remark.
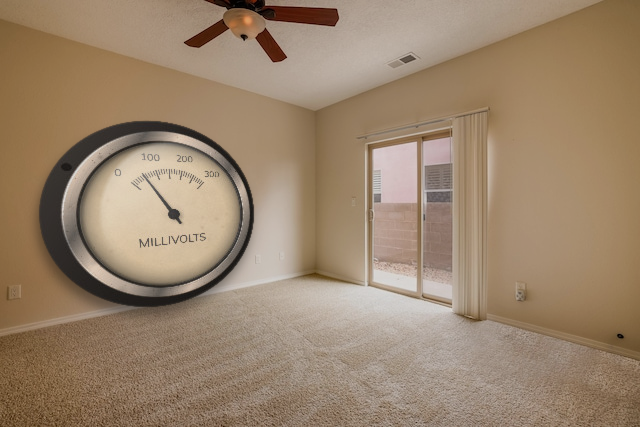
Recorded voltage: 50; mV
